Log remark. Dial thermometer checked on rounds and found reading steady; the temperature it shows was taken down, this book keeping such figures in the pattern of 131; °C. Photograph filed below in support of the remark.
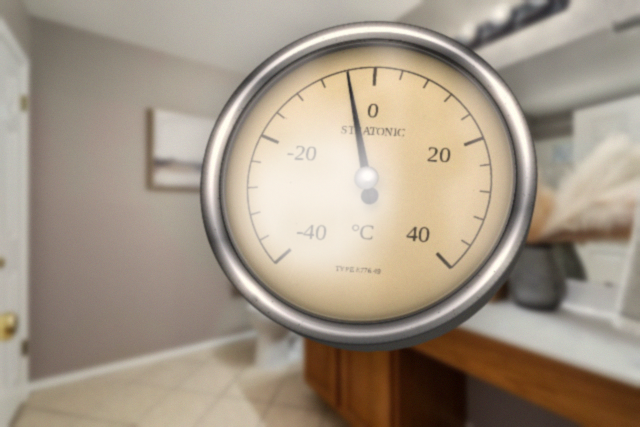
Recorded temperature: -4; °C
